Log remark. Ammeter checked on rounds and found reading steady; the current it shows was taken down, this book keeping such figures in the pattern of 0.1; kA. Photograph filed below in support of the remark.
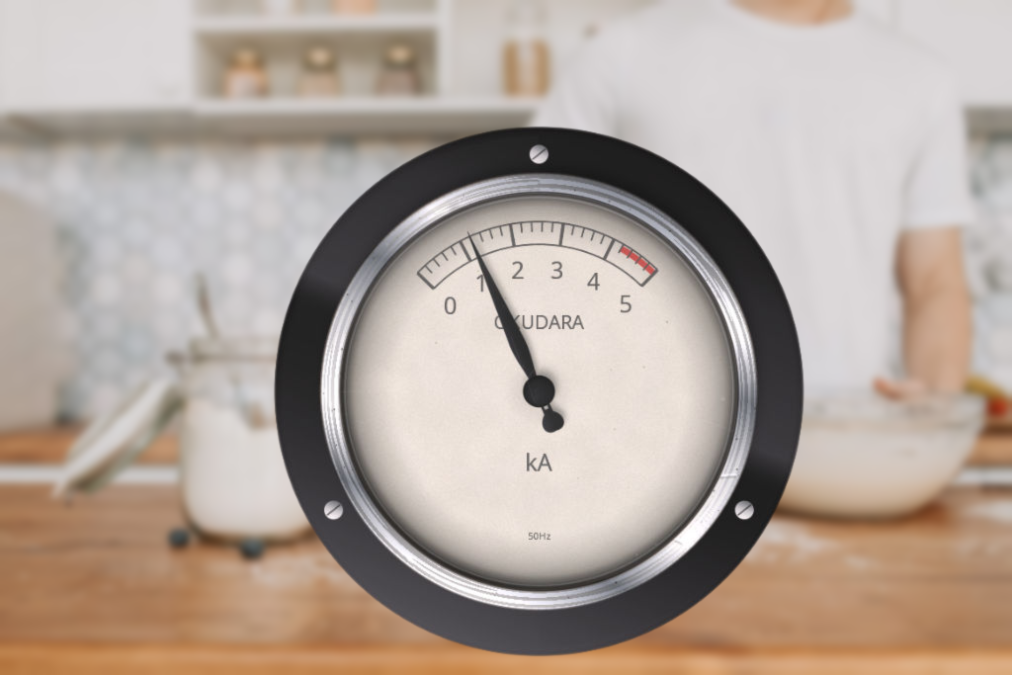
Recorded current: 1.2; kA
